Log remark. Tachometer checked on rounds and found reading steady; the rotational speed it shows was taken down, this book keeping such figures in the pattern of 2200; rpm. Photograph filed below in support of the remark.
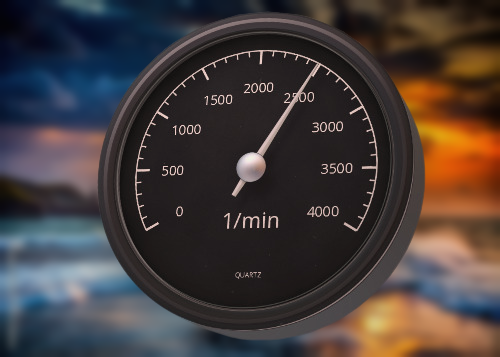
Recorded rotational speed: 2500; rpm
